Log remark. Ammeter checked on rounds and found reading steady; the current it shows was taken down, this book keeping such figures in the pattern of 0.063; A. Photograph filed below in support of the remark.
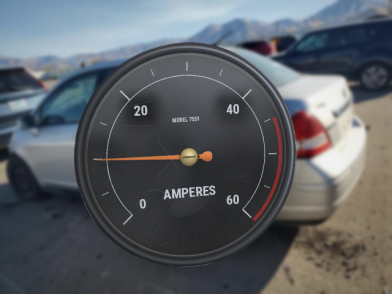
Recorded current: 10; A
